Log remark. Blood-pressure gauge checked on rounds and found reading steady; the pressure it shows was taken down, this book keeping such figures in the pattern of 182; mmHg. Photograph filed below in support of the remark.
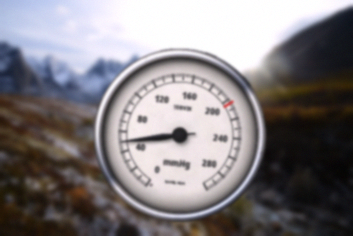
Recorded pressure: 50; mmHg
